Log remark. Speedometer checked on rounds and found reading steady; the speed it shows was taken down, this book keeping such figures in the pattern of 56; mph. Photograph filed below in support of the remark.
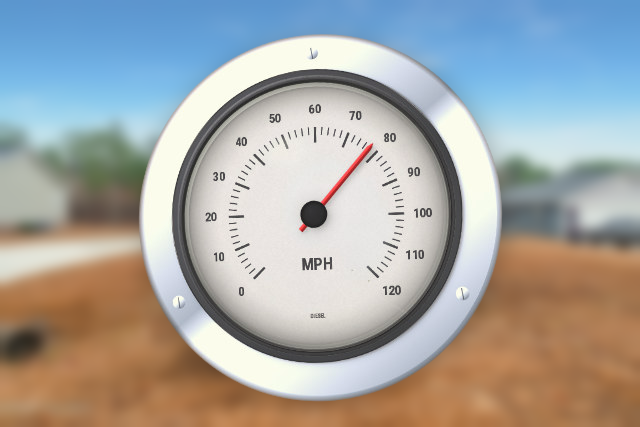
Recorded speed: 78; mph
